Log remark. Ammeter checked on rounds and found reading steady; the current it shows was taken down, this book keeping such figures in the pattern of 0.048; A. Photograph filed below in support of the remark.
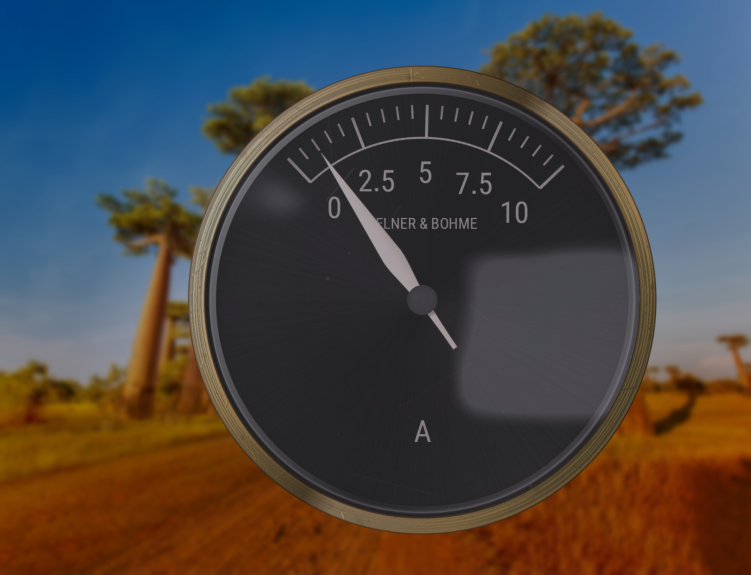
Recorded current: 1; A
